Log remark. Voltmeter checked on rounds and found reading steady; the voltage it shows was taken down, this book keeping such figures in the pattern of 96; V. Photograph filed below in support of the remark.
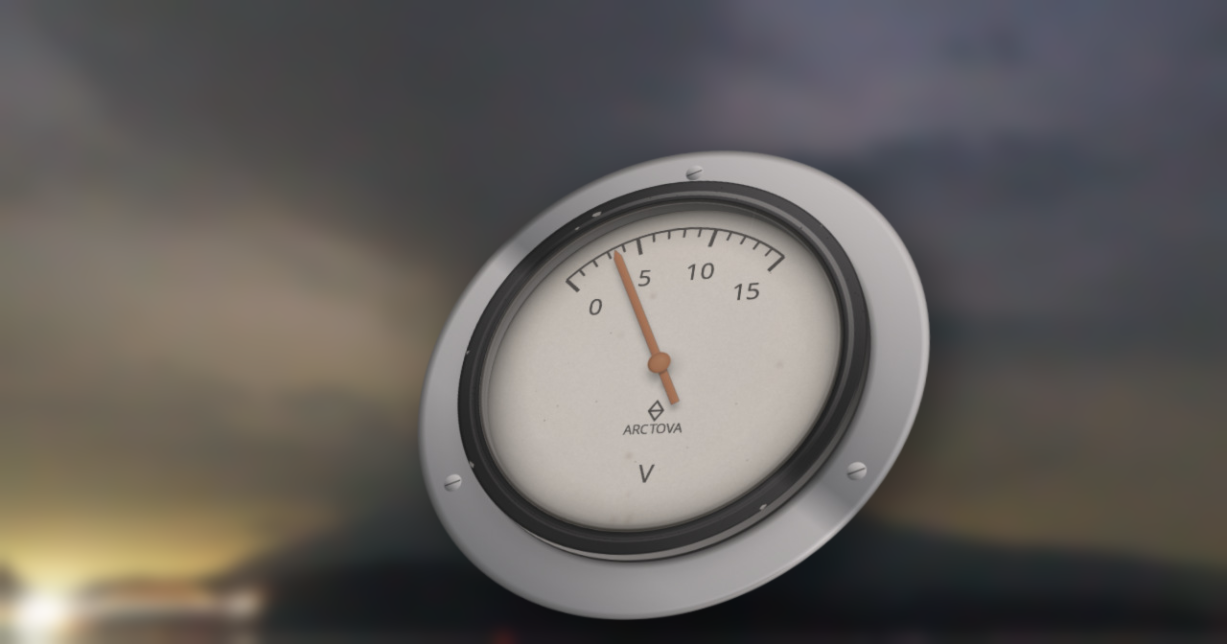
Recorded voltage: 3.5; V
